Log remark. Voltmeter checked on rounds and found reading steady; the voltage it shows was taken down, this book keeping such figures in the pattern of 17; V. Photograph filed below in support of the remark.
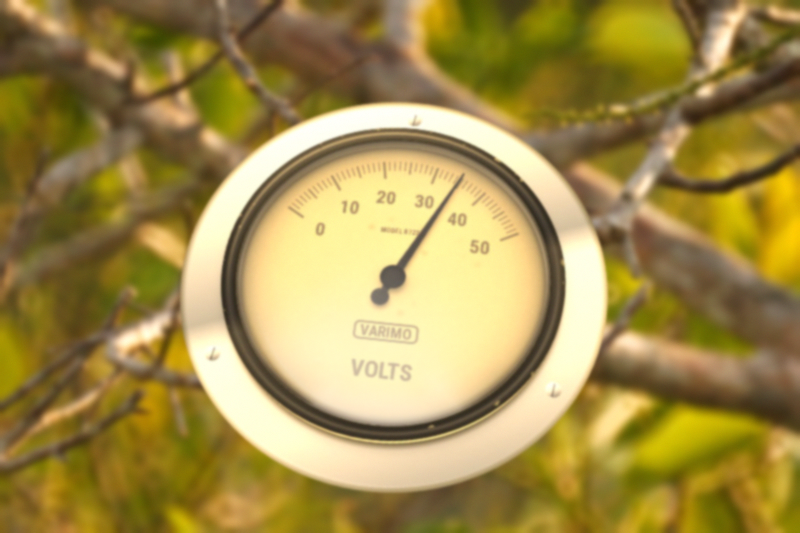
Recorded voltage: 35; V
